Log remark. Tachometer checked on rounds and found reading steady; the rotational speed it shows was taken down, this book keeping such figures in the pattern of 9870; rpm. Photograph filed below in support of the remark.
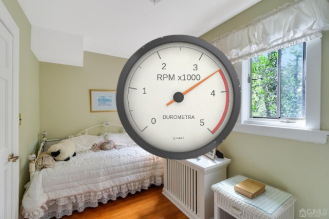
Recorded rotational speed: 3500; rpm
